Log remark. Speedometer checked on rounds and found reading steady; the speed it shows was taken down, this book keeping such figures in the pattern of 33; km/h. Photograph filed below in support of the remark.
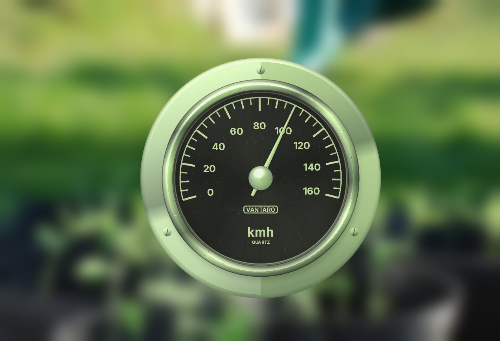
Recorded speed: 100; km/h
